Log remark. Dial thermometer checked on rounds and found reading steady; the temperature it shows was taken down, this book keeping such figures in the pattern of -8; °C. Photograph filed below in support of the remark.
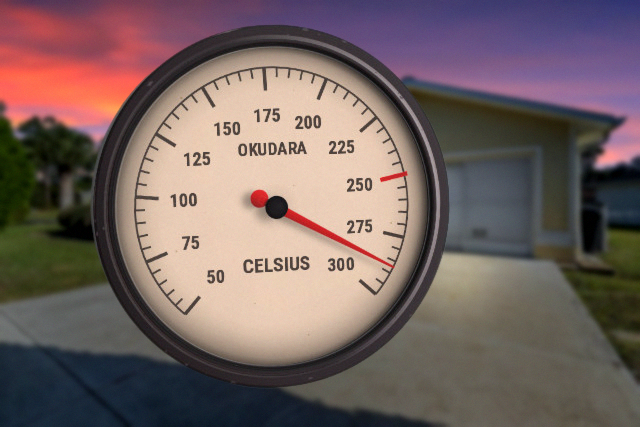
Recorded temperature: 287.5; °C
